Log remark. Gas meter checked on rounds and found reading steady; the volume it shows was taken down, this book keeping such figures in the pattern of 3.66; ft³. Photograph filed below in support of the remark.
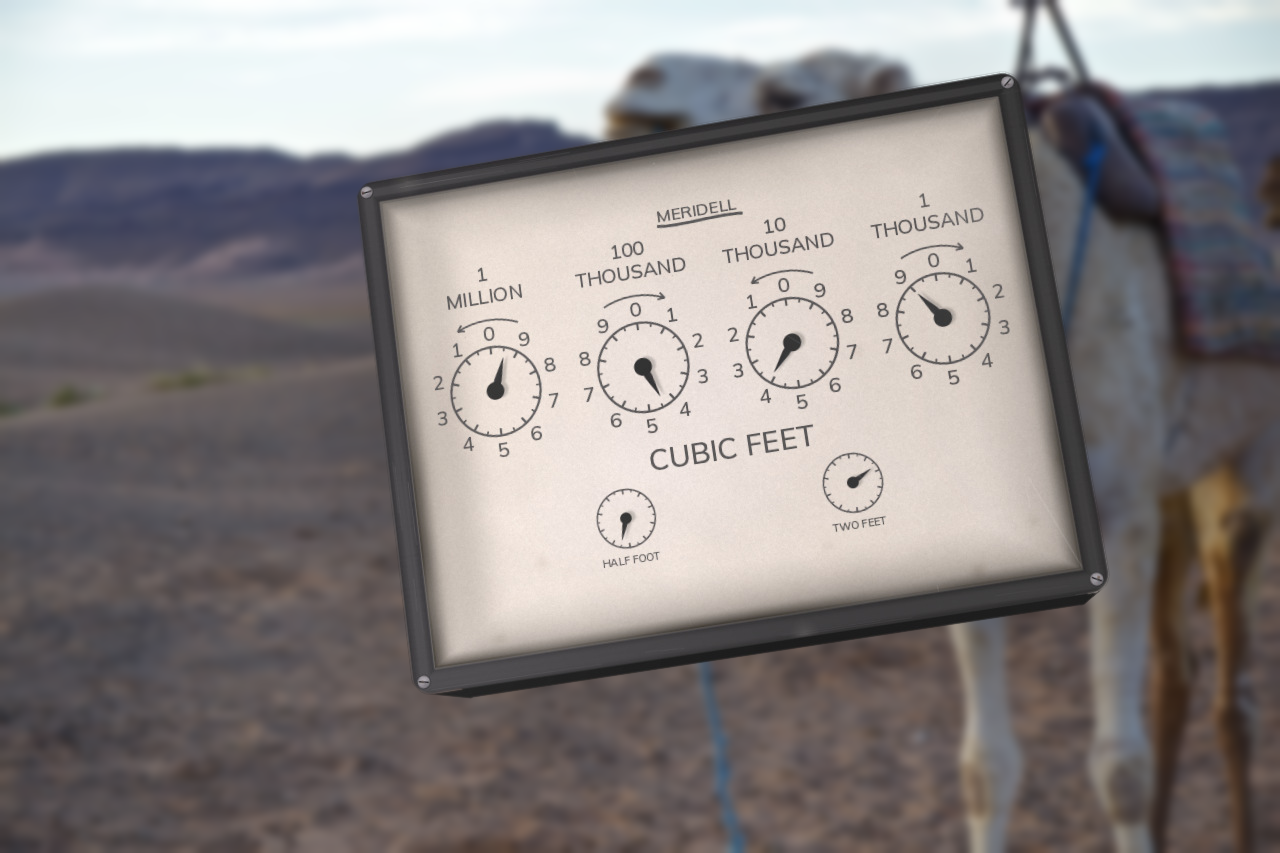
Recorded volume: 943900; ft³
